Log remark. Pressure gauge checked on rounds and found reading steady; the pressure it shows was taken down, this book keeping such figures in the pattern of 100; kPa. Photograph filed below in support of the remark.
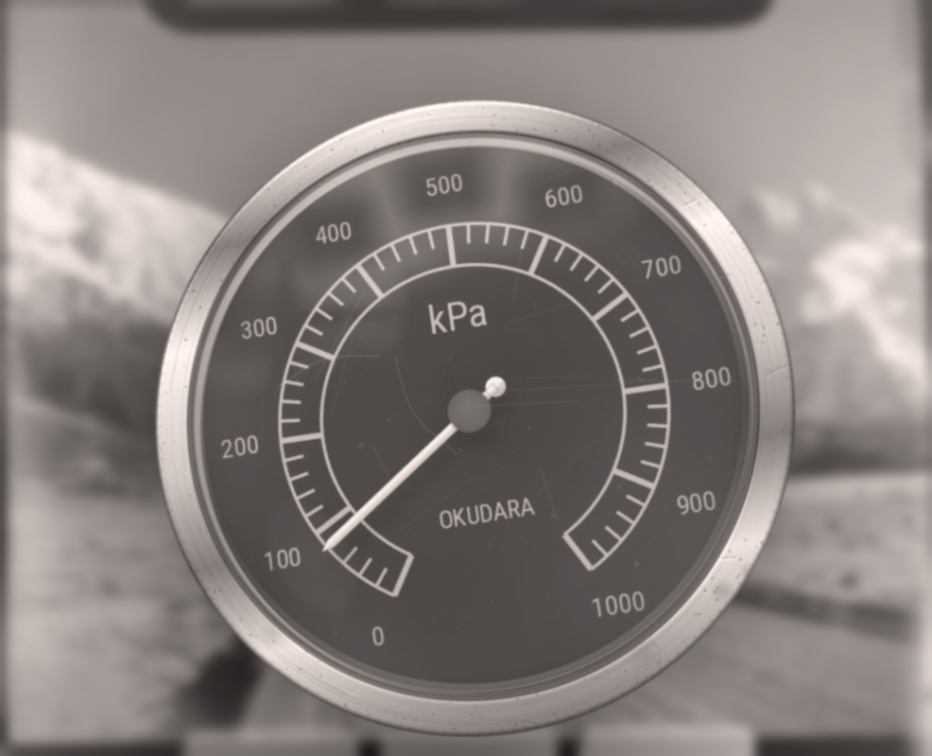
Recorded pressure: 80; kPa
